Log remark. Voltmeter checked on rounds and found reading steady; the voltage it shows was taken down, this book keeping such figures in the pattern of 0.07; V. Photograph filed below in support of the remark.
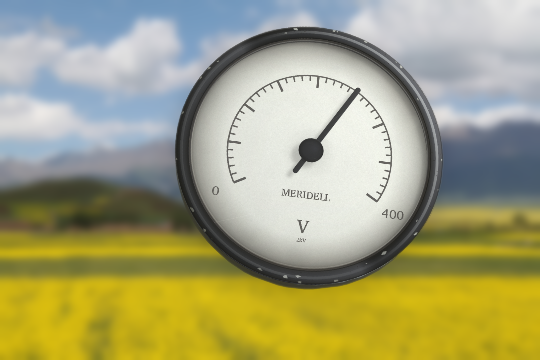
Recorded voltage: 250; V
